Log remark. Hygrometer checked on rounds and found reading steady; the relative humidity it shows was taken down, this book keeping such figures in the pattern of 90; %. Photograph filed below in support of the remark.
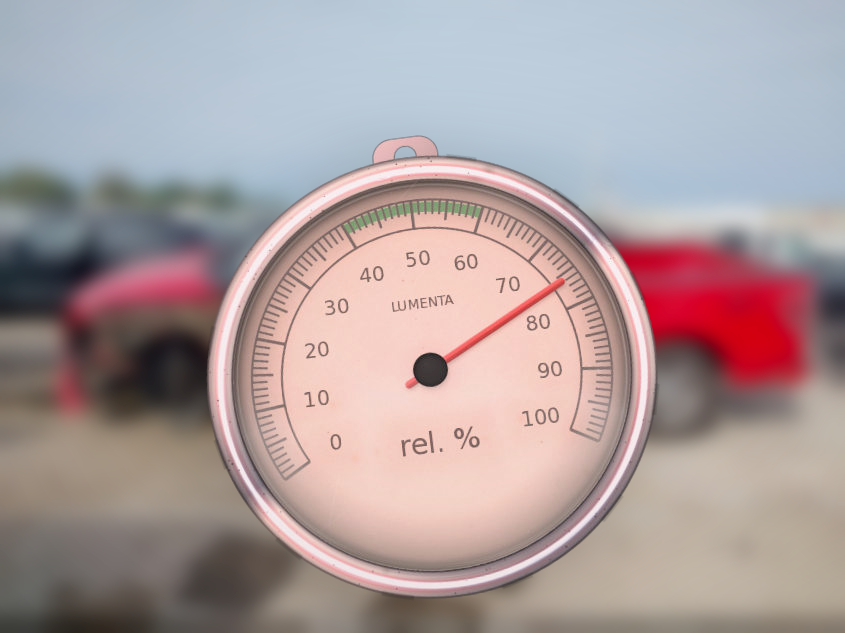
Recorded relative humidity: 76; %
